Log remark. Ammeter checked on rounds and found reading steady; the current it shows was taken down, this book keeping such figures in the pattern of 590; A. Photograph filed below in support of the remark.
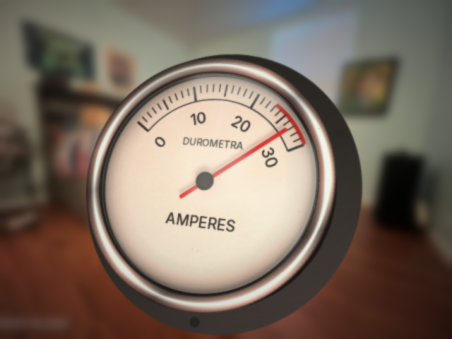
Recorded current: 27; A
